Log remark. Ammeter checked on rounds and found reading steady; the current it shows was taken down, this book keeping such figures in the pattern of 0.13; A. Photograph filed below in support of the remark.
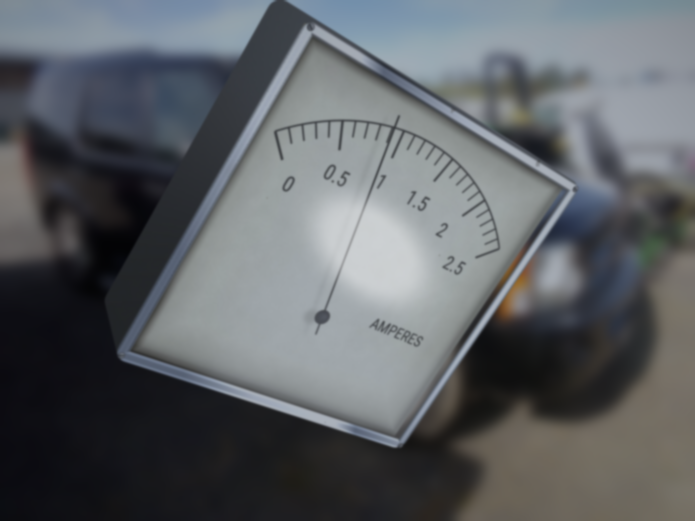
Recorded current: 0.9; A
